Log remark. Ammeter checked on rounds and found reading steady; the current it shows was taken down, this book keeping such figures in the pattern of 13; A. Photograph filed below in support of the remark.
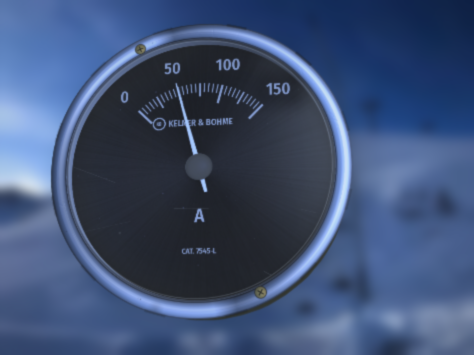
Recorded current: 50; A
